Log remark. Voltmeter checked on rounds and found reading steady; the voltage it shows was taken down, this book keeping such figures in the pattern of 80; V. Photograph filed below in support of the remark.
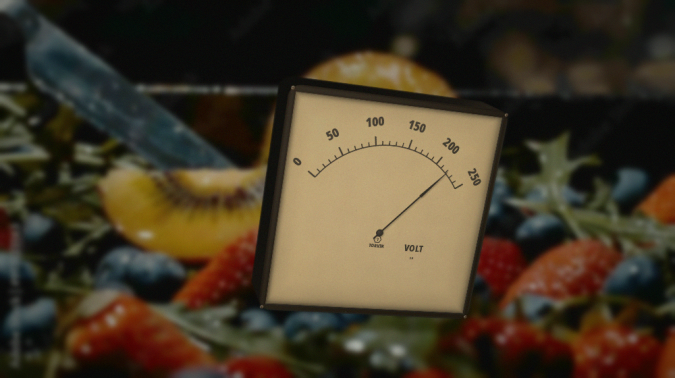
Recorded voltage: 220; V
